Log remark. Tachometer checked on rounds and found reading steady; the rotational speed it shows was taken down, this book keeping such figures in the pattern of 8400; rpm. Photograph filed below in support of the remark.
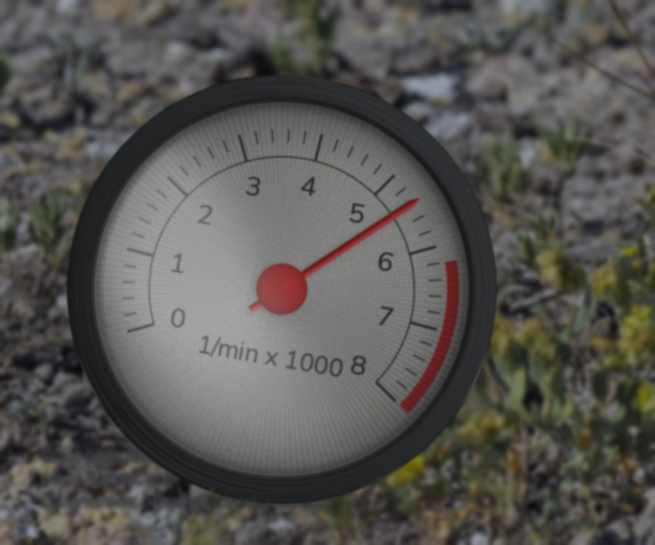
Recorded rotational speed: 5400; rpm
